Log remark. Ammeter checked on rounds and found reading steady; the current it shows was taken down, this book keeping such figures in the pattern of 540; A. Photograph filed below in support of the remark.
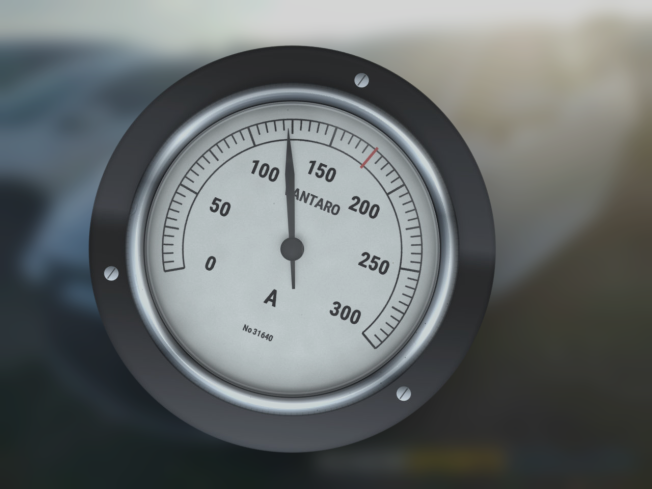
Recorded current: 122.5; A
